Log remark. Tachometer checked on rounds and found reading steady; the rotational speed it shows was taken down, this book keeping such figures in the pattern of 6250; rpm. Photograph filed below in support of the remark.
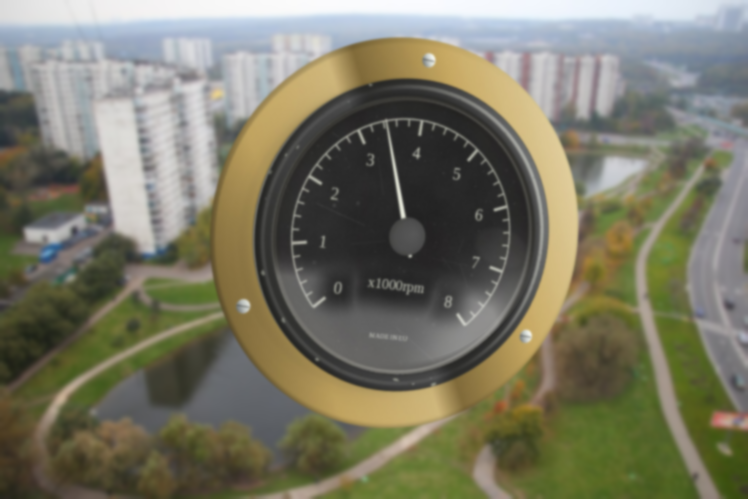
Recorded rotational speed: 3400; rpm
